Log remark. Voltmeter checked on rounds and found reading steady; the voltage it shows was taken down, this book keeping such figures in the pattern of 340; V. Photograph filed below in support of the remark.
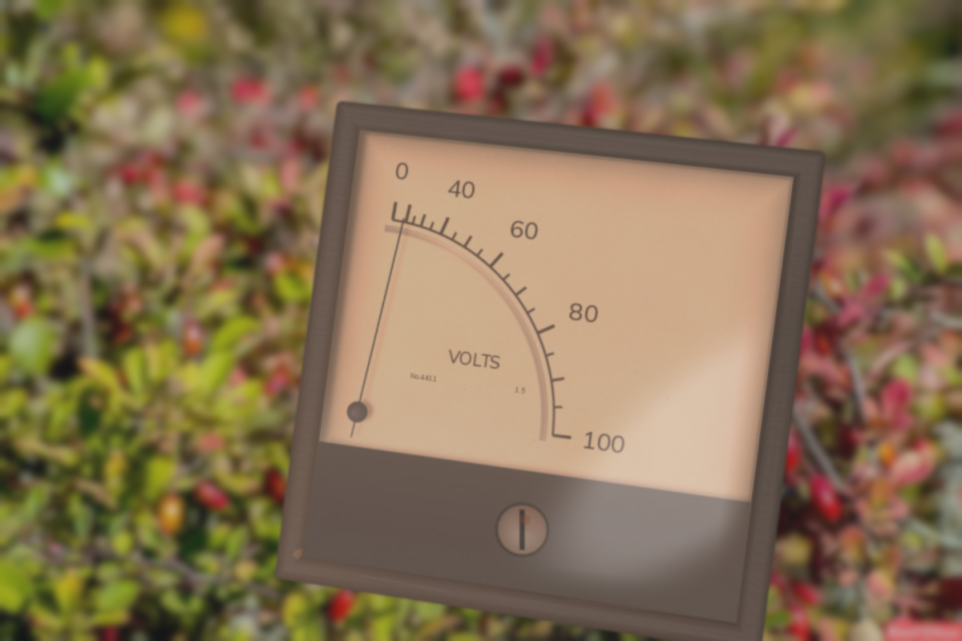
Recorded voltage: 20; V
